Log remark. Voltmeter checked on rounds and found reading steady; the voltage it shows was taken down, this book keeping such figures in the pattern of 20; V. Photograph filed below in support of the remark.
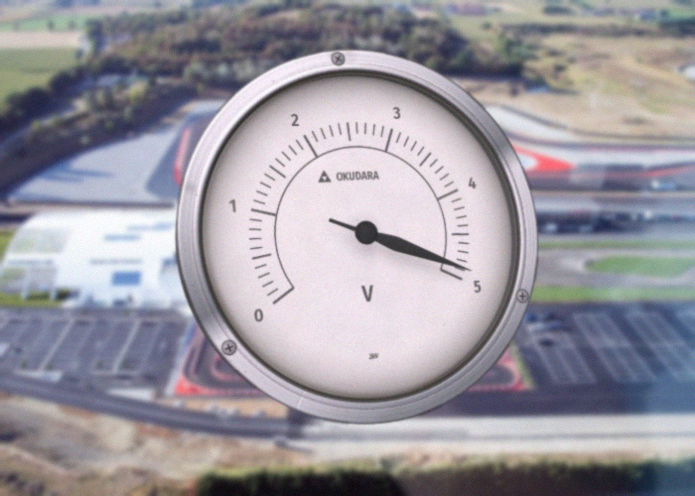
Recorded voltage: 4.9; V
